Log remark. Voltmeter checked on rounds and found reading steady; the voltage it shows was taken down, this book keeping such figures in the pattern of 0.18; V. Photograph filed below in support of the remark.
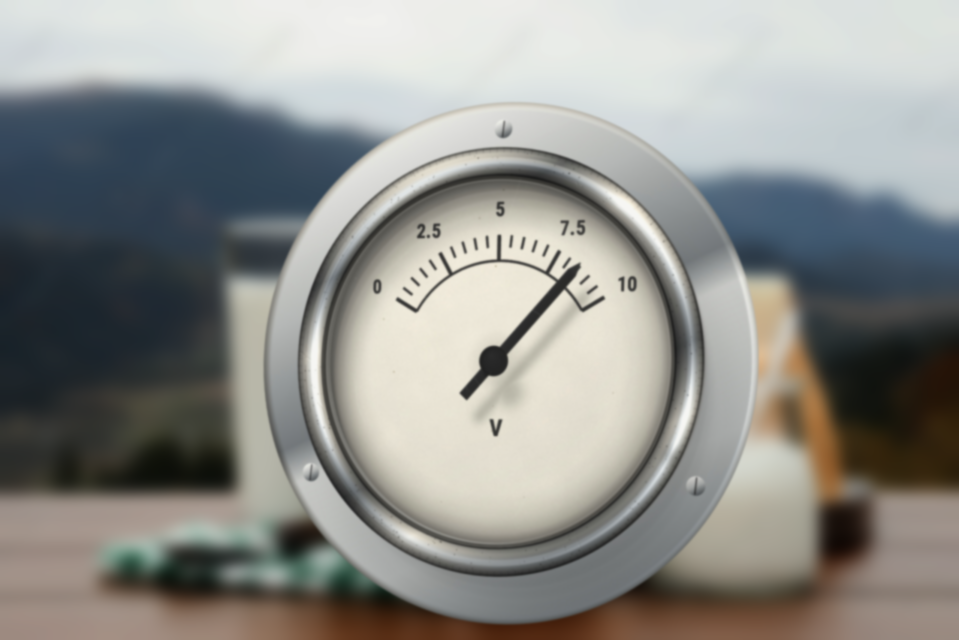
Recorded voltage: 8.5; V
